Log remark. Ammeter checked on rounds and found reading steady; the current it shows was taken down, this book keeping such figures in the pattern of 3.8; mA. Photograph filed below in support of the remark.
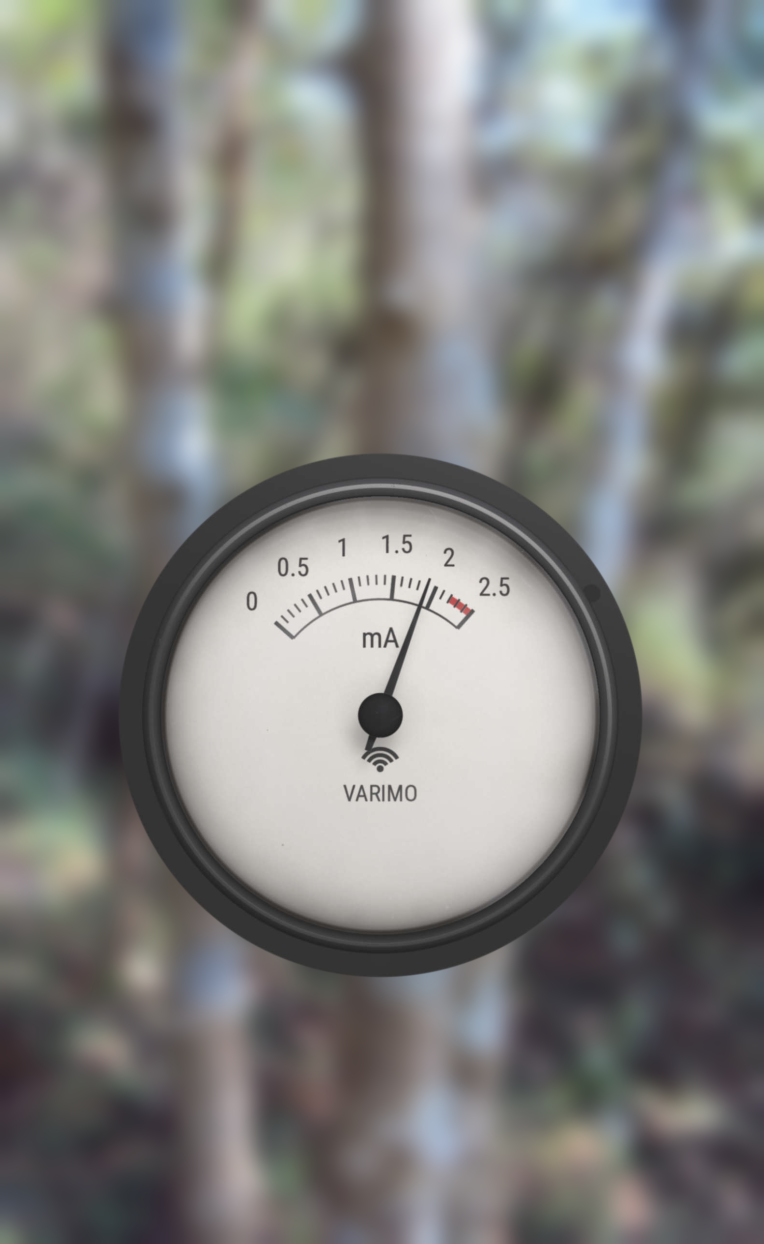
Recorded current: 1.9; mA
